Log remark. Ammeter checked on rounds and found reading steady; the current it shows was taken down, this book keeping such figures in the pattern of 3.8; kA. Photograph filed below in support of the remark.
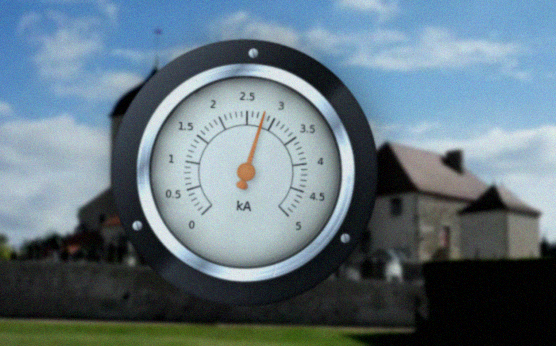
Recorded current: 2.8; kA
